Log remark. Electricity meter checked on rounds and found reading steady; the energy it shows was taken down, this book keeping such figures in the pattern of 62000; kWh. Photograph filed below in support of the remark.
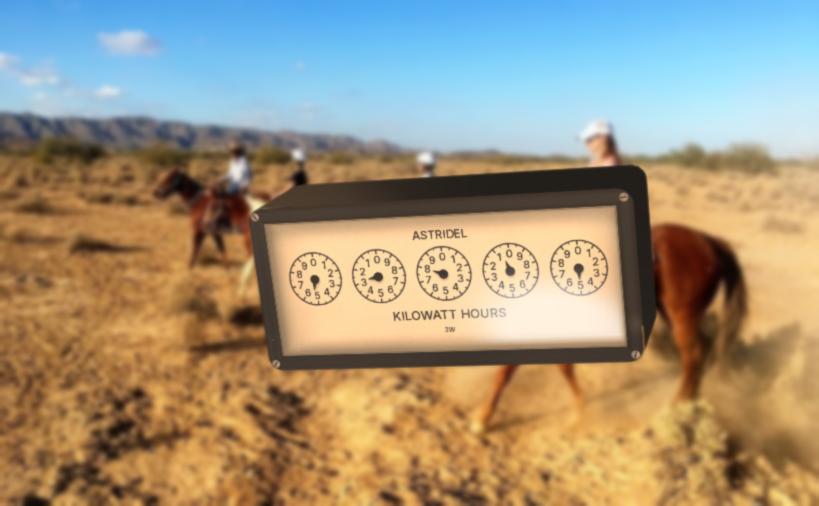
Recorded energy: 52805; kWh
